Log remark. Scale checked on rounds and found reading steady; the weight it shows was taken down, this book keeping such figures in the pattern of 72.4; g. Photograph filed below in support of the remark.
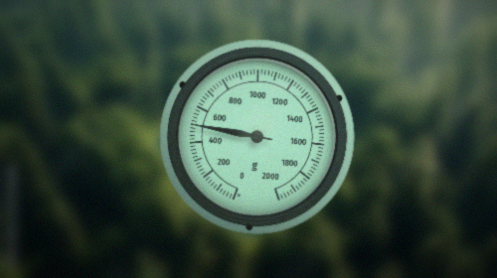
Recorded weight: 500; g
